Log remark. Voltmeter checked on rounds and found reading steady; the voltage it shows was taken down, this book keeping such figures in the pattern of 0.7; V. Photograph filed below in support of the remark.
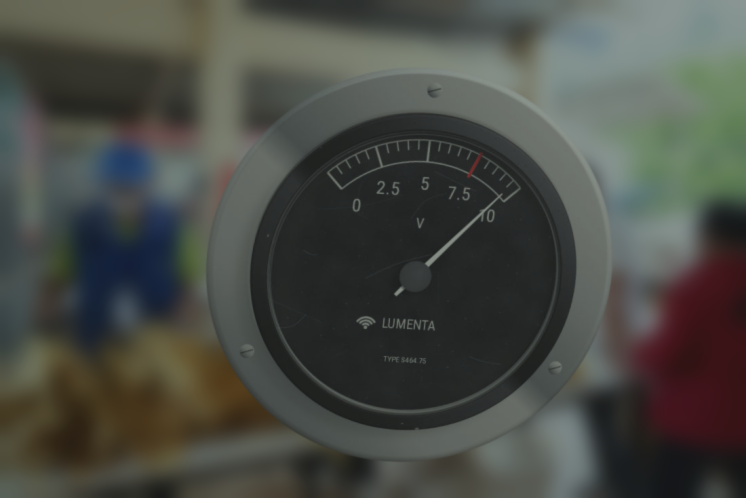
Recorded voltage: 9.5; V
